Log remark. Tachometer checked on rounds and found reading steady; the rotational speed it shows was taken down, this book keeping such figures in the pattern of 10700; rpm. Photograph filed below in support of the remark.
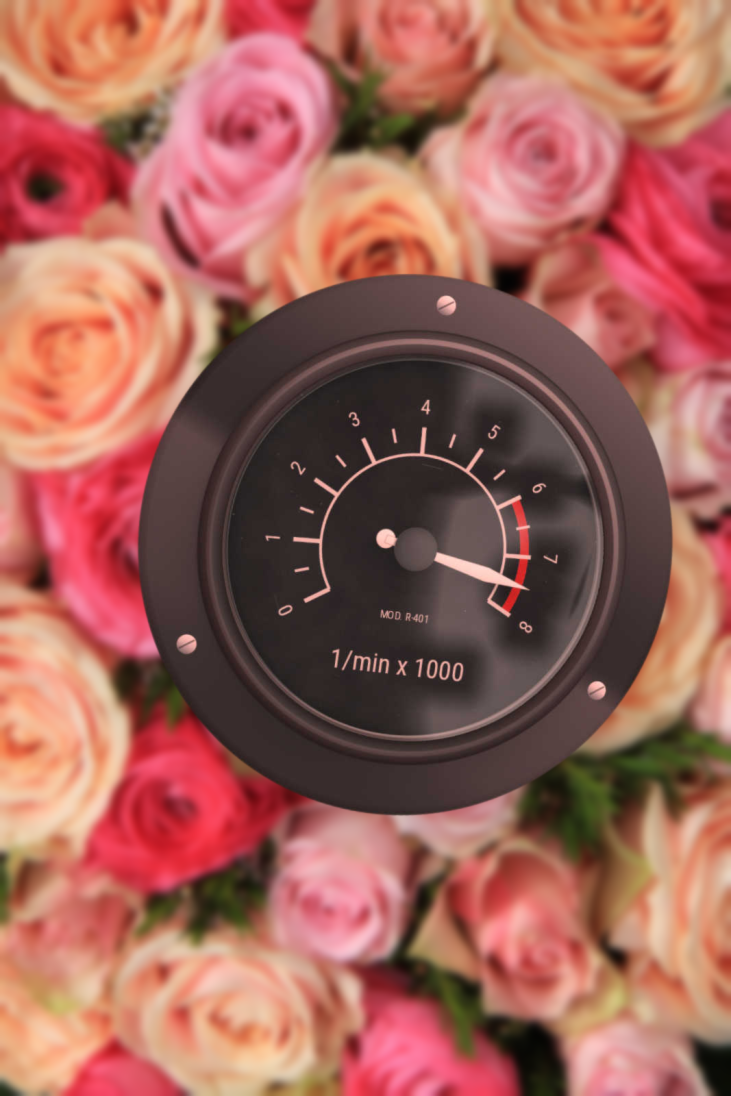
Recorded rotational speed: 7500; rpm
